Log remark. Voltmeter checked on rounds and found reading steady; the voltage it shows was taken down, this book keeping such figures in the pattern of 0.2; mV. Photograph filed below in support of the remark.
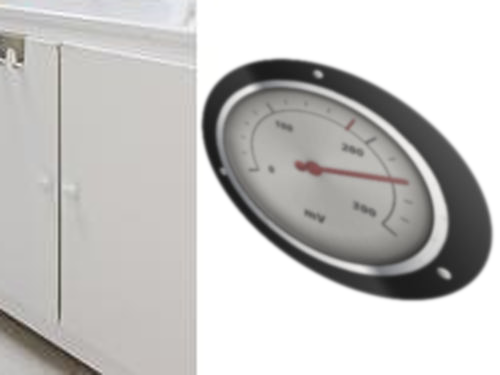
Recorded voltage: 240; mV
